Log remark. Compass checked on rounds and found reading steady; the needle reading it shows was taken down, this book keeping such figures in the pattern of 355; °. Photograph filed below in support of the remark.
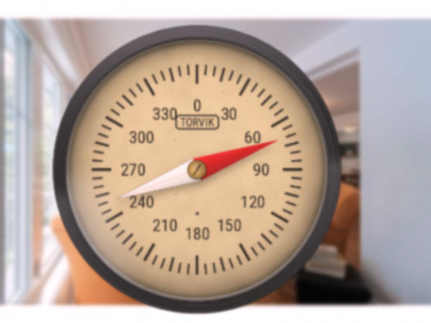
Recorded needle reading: 70; °
